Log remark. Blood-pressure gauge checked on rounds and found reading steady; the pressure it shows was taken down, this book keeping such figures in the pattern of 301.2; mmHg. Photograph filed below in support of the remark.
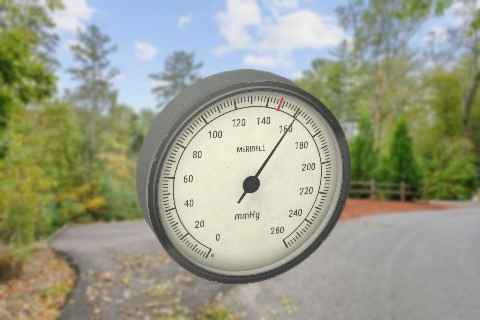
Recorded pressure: 160; mmHg
